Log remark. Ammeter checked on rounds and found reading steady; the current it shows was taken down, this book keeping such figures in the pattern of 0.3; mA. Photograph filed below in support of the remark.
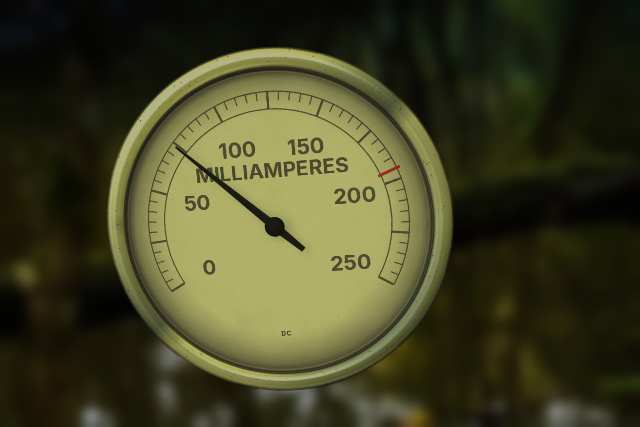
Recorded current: 75; mA
